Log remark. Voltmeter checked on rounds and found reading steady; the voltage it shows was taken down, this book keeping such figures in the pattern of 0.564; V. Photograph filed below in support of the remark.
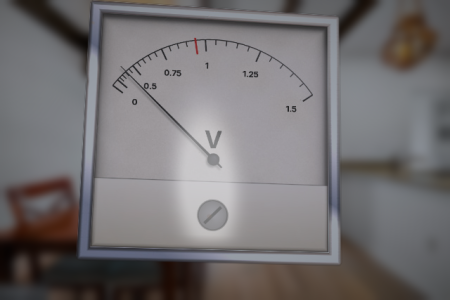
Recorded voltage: 0.4; V
